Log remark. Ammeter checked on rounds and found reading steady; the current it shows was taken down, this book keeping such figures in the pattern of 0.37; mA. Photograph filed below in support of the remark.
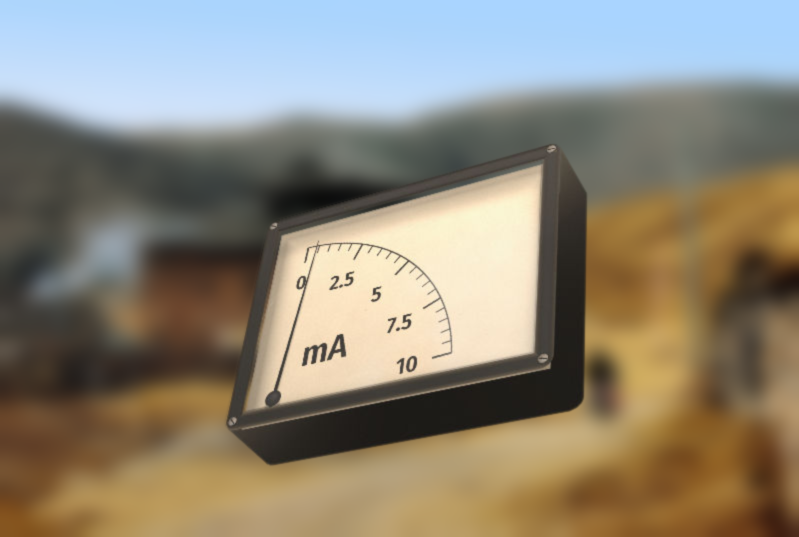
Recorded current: 0.5; mA
